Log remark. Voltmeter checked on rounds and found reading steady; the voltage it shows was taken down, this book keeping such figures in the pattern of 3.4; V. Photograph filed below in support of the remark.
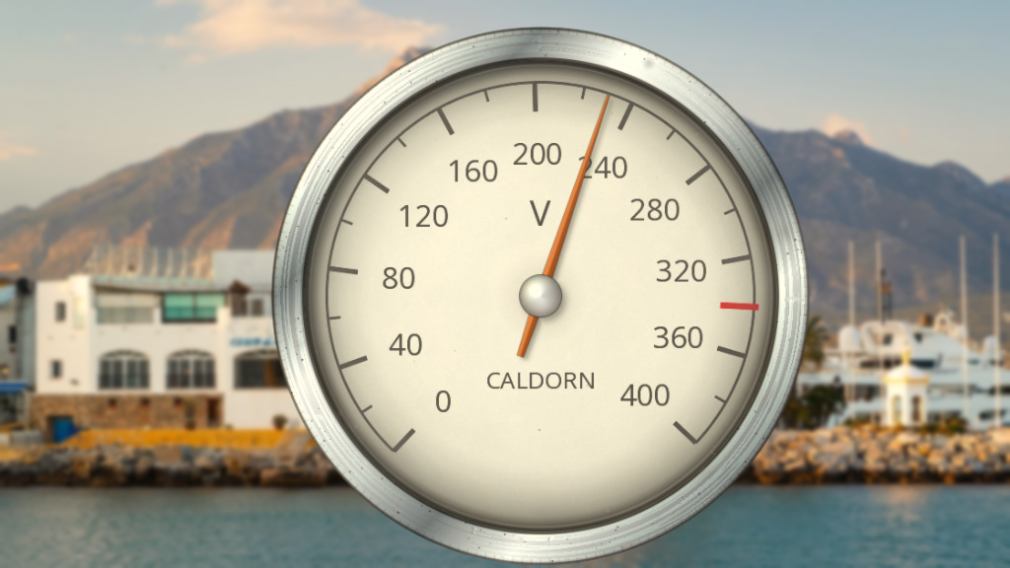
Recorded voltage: 230; V
